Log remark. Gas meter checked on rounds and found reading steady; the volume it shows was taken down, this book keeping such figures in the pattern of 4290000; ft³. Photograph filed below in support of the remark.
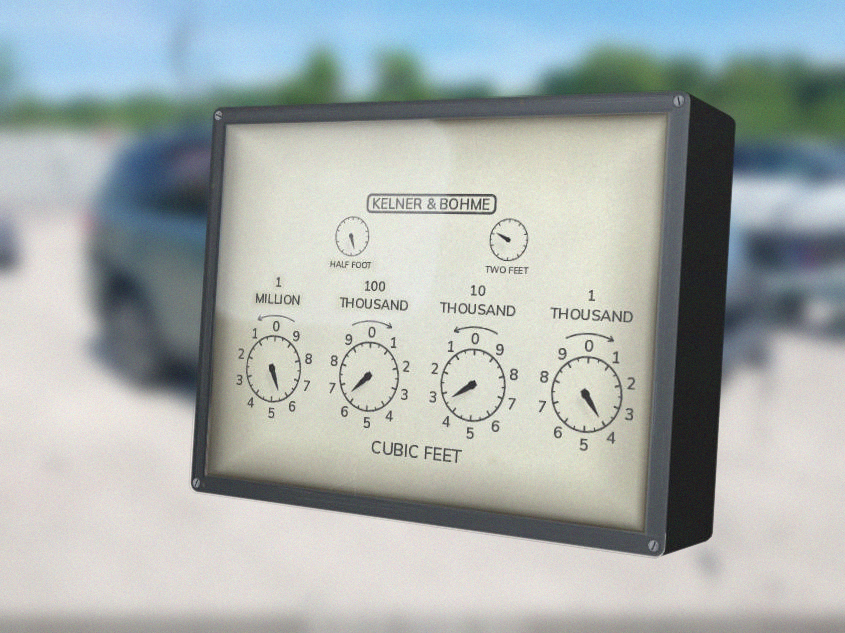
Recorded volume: 563400; ft³
